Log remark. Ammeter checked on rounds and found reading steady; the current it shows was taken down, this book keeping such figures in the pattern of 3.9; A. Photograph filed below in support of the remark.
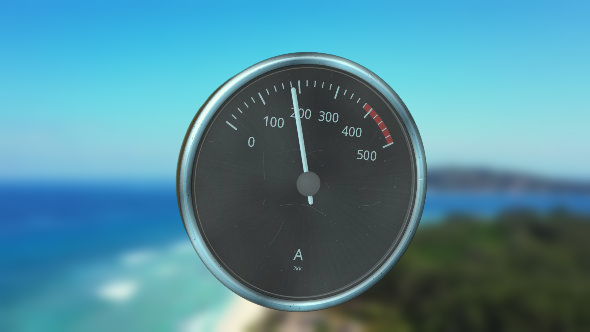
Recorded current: 180; A
